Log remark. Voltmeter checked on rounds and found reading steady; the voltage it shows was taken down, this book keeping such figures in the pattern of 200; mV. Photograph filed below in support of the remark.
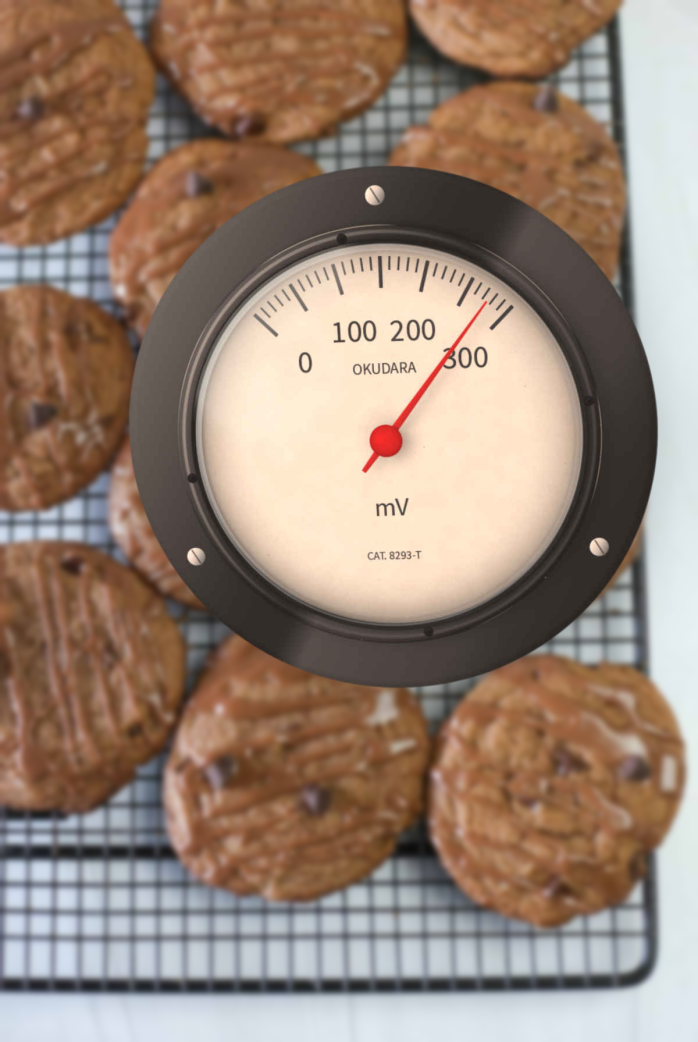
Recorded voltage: 275; mV
